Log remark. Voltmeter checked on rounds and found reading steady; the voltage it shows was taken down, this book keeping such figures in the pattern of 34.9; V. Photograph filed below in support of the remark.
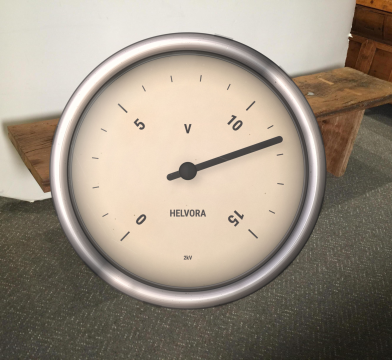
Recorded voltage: 11.5; V
